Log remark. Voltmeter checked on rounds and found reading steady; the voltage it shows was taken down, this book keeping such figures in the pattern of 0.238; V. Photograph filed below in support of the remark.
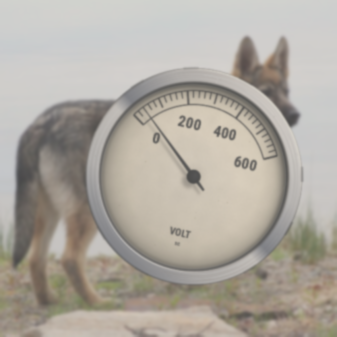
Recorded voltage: 40; V
